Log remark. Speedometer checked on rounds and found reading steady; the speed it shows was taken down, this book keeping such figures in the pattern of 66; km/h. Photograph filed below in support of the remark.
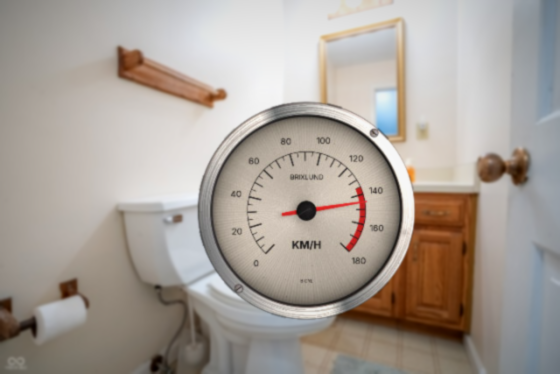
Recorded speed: 145; km/h
